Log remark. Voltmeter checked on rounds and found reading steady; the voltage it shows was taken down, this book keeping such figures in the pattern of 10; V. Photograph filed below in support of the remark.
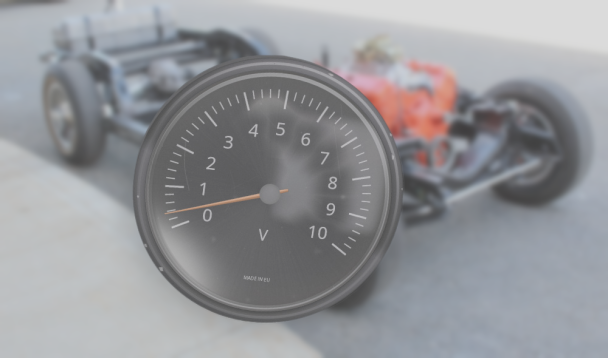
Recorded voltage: 0.4; V
